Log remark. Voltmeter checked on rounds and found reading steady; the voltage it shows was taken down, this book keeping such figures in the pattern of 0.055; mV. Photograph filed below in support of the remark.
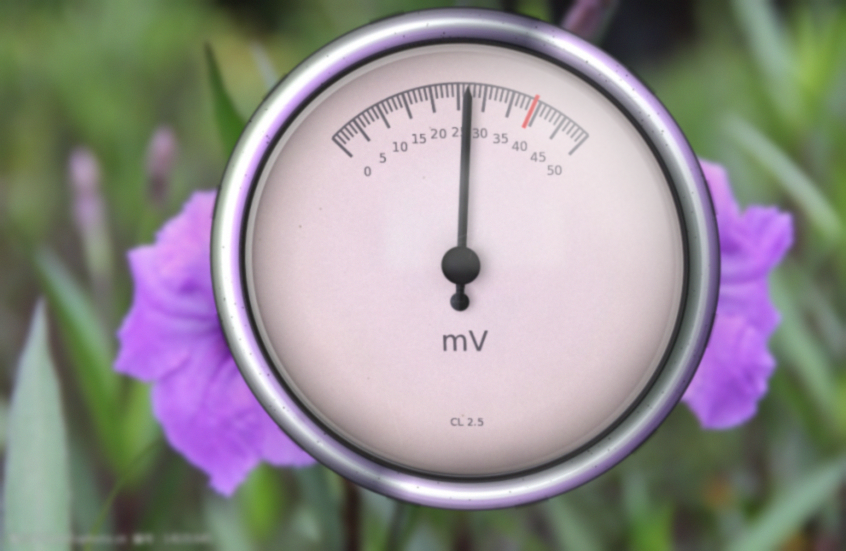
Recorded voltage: 27; mV
